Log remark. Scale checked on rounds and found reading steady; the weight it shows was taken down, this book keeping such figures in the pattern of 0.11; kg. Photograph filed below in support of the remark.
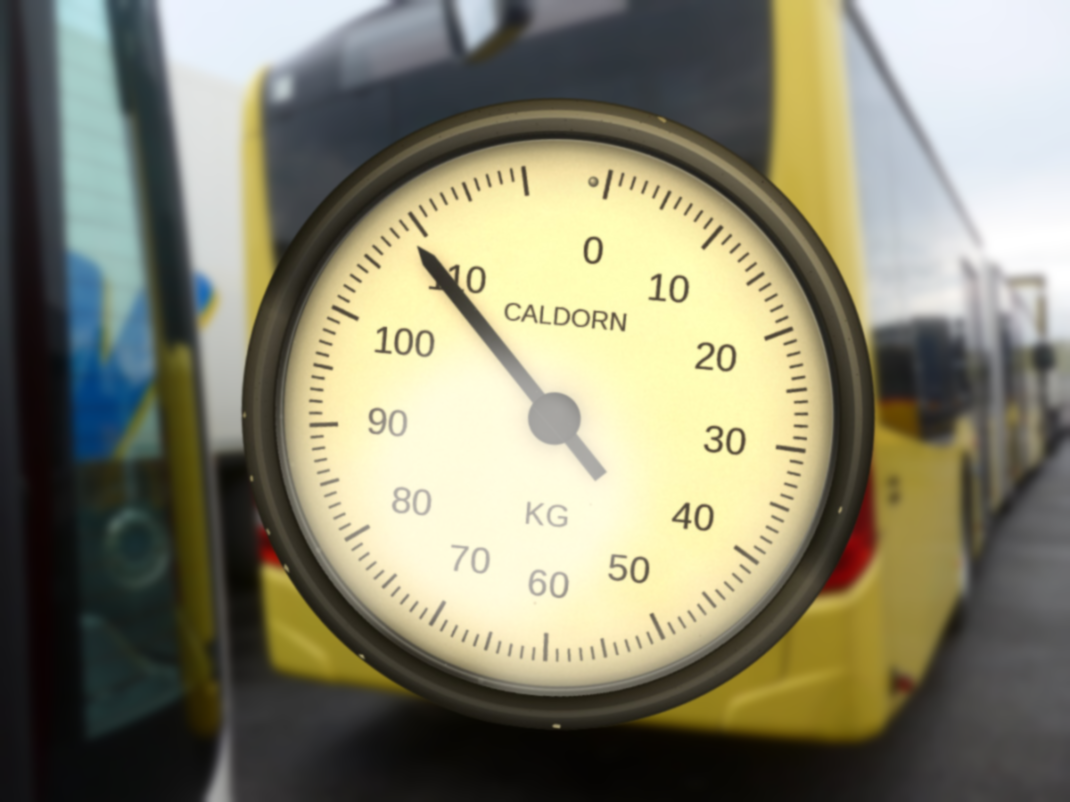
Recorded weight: 109; kg
